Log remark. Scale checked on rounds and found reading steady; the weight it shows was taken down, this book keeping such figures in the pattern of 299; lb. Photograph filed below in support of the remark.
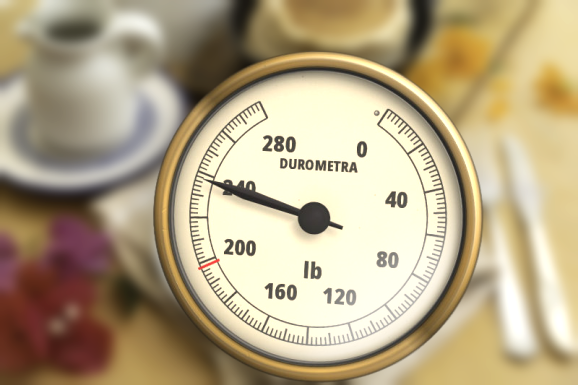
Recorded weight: 238; lb
